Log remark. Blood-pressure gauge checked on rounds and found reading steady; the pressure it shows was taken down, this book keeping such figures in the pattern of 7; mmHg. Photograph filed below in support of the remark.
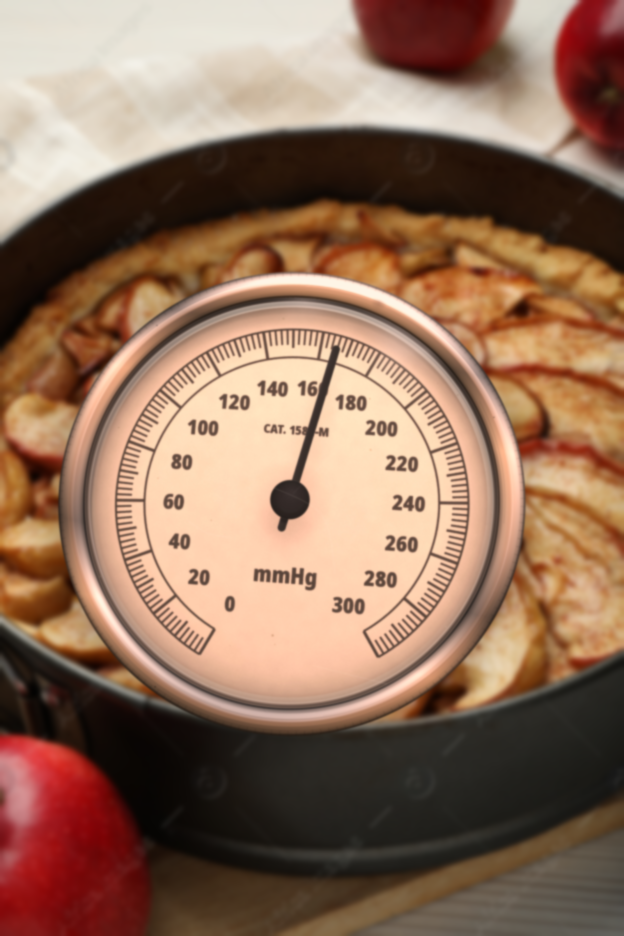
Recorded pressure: 166; mmHg
